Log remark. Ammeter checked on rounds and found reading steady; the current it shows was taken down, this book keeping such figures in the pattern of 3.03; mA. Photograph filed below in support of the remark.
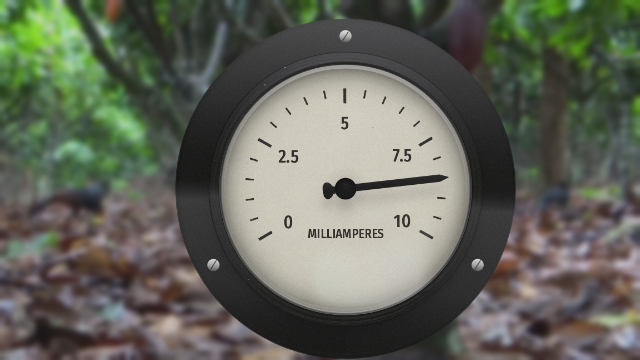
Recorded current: 8.5; mA
